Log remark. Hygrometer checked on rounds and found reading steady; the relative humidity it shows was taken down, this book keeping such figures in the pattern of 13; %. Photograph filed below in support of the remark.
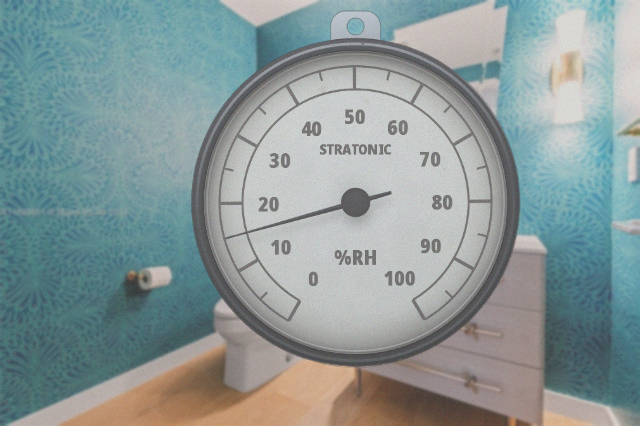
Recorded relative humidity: 15; %
